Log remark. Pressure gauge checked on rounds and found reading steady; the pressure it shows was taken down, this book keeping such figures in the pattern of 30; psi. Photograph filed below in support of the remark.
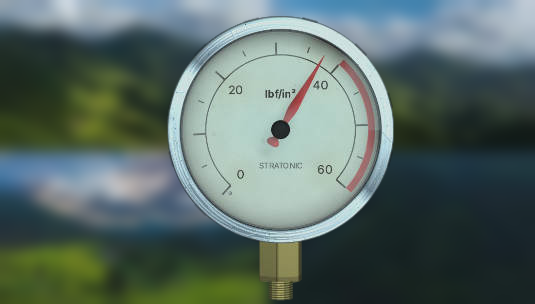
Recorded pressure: 37.5; psi
